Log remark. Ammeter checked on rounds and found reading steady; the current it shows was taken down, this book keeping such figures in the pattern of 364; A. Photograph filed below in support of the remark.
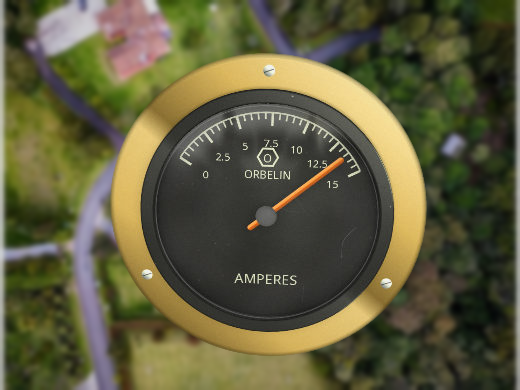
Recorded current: 13.5; A
